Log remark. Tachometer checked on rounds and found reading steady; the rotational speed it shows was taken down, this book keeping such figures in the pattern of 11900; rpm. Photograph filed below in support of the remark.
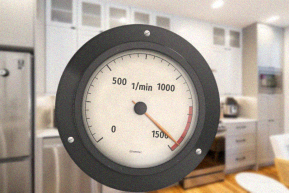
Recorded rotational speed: 1450; rpm
